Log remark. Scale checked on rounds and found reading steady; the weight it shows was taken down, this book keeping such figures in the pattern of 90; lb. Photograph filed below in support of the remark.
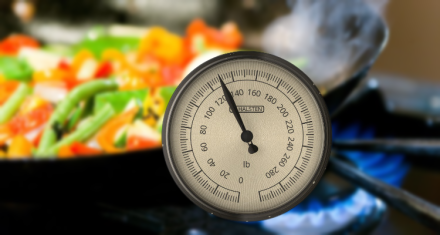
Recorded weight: 130; lb
